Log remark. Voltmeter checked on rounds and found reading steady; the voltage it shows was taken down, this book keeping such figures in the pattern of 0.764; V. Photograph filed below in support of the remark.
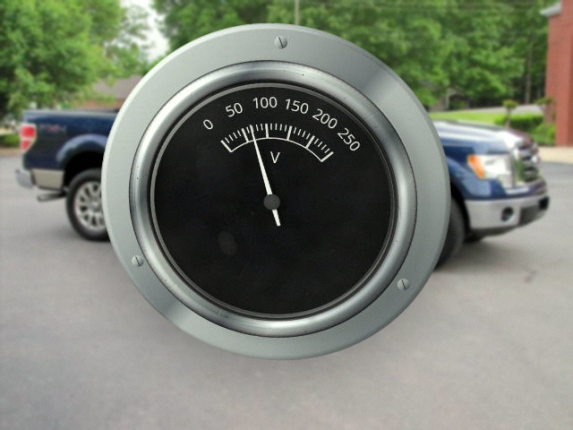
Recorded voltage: 70; V
